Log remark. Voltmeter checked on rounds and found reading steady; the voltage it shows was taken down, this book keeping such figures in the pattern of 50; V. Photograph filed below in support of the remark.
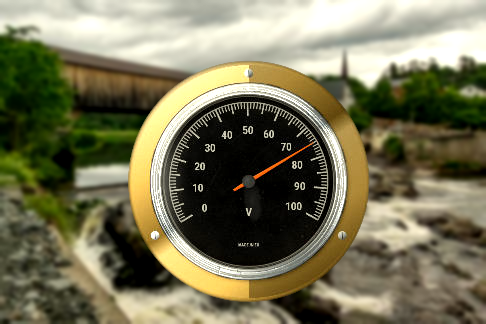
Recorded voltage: 75; V
